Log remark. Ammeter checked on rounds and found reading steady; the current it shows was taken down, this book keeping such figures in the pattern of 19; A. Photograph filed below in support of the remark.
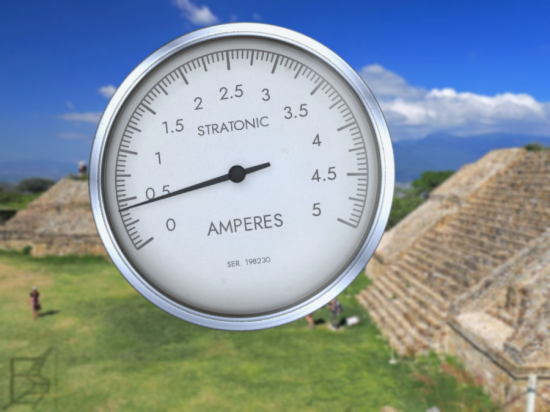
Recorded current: 0.4; A
